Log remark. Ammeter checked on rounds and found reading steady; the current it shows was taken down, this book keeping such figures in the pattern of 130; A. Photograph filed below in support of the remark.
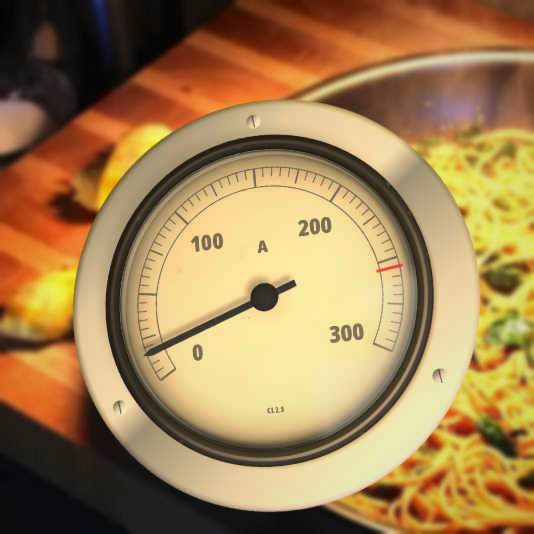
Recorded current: 15; A
